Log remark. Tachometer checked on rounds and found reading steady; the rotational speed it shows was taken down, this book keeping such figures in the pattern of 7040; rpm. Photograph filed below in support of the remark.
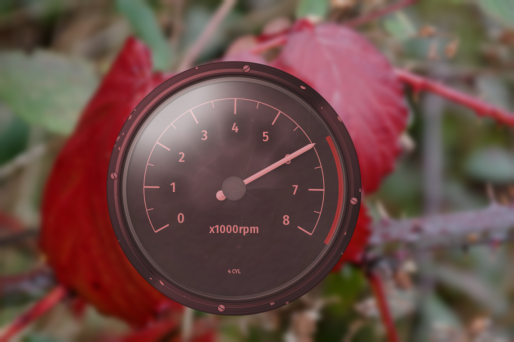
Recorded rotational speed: 6000; rpm
